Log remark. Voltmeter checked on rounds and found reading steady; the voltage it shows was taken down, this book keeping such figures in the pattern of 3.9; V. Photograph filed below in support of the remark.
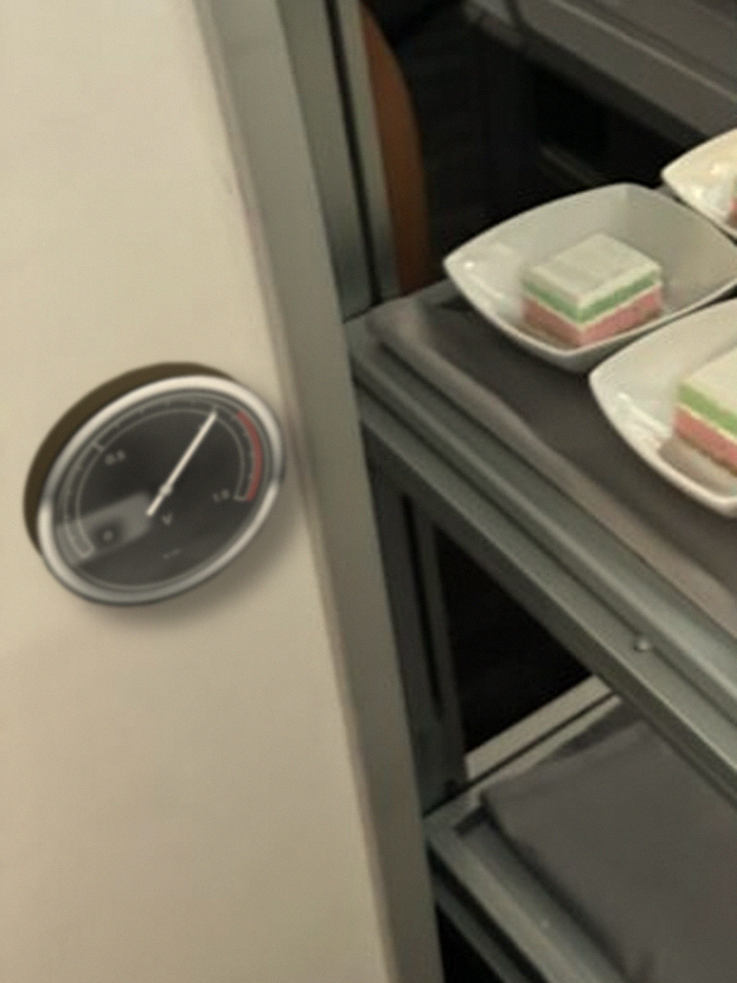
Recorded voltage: 1; V
